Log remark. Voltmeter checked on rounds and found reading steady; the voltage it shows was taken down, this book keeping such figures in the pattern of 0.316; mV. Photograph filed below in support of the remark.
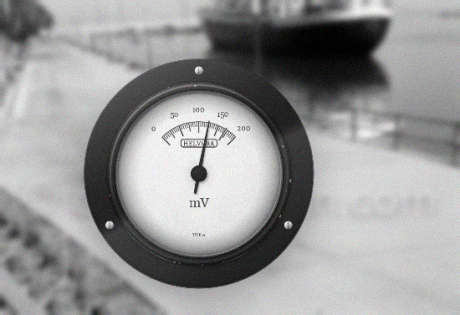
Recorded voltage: 125; mV
